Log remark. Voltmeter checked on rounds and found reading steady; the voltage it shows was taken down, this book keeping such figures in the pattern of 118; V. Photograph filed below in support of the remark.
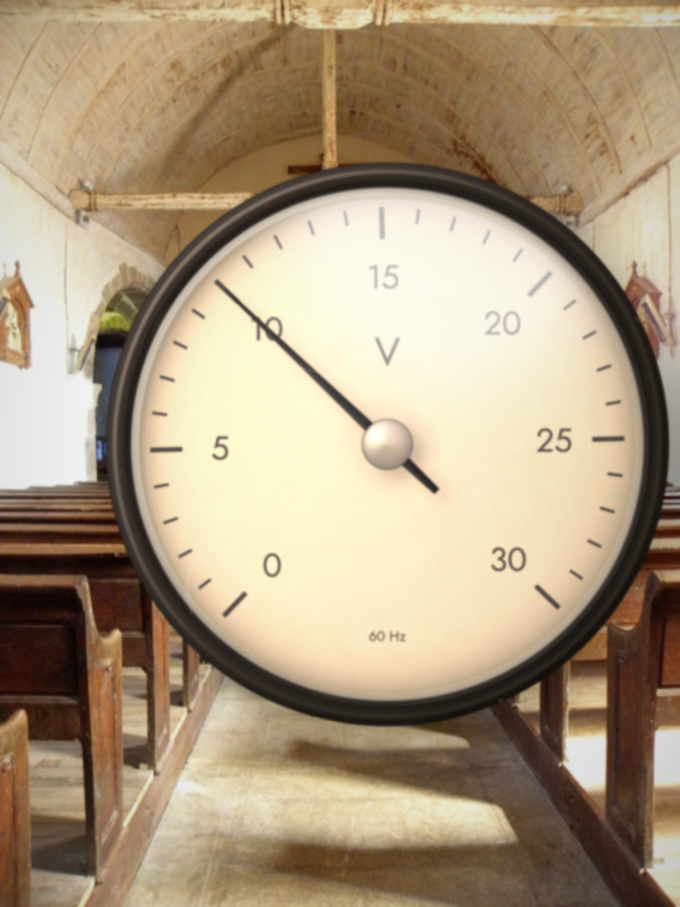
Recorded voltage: 10; V
